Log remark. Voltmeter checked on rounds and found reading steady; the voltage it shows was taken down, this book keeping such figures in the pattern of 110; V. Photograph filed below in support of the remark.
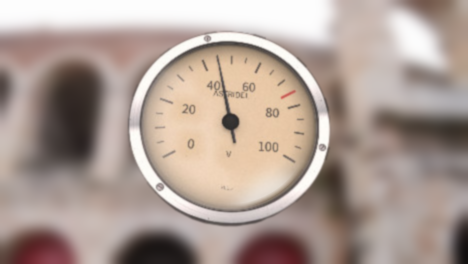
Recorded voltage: 45; V
